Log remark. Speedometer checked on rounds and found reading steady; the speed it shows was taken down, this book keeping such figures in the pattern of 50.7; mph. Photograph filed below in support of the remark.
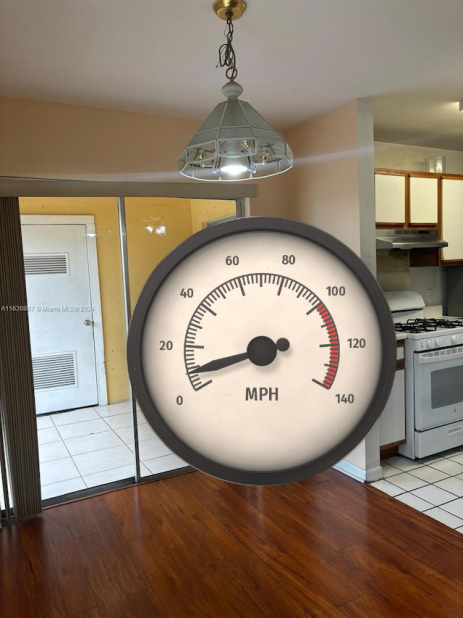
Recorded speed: 8; mph
